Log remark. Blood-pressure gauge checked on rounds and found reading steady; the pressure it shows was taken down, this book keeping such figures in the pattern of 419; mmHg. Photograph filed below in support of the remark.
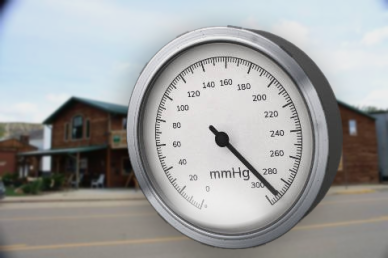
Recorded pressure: 290; mmHg
